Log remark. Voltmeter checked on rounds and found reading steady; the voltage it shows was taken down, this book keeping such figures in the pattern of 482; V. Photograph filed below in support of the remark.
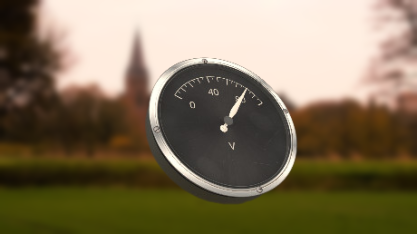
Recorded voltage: 80; V
